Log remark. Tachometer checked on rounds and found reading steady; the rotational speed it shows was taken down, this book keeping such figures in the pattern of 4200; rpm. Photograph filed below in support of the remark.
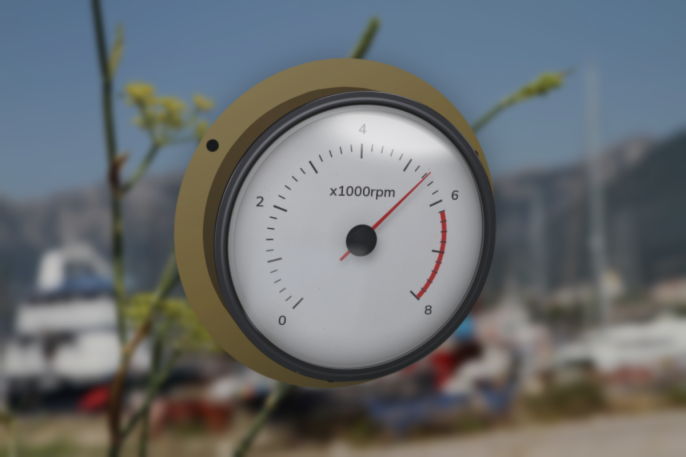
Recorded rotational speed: 5400; rpm
